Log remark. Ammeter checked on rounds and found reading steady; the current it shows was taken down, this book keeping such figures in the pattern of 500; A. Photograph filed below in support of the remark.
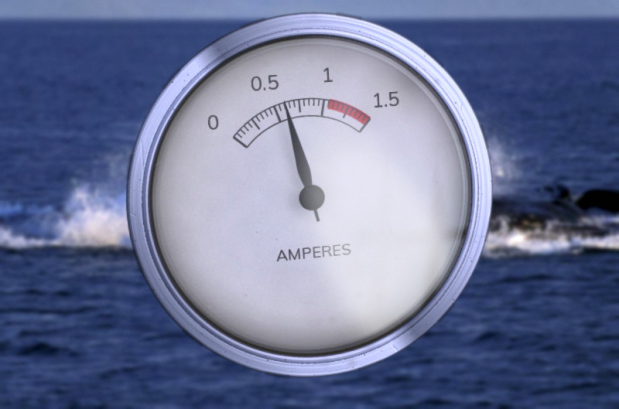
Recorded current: 0.6; A
